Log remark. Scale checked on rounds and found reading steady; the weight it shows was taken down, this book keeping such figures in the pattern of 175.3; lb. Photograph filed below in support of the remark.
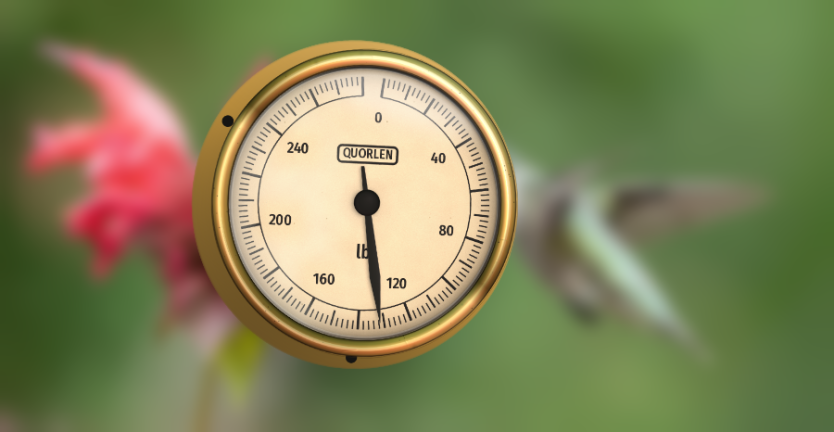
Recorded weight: 132; lb
